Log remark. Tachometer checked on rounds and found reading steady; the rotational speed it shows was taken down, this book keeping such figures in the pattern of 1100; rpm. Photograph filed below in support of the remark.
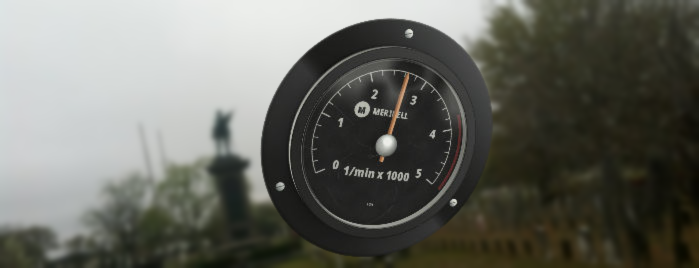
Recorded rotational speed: 2600; rpm
